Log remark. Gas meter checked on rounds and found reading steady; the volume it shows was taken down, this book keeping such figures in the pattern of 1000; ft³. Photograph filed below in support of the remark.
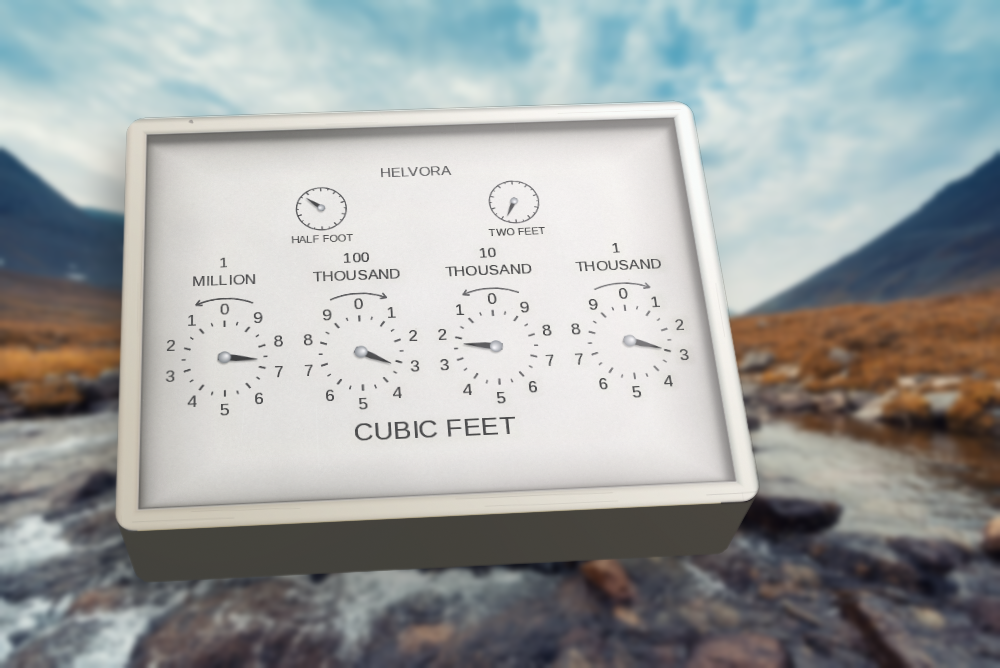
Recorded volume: 732300; ft³
